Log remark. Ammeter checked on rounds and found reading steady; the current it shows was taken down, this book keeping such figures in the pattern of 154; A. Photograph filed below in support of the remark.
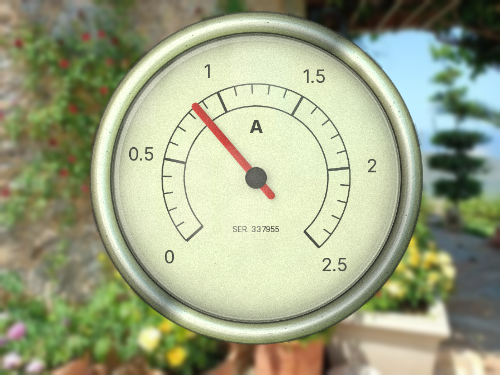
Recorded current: 0.85; A
